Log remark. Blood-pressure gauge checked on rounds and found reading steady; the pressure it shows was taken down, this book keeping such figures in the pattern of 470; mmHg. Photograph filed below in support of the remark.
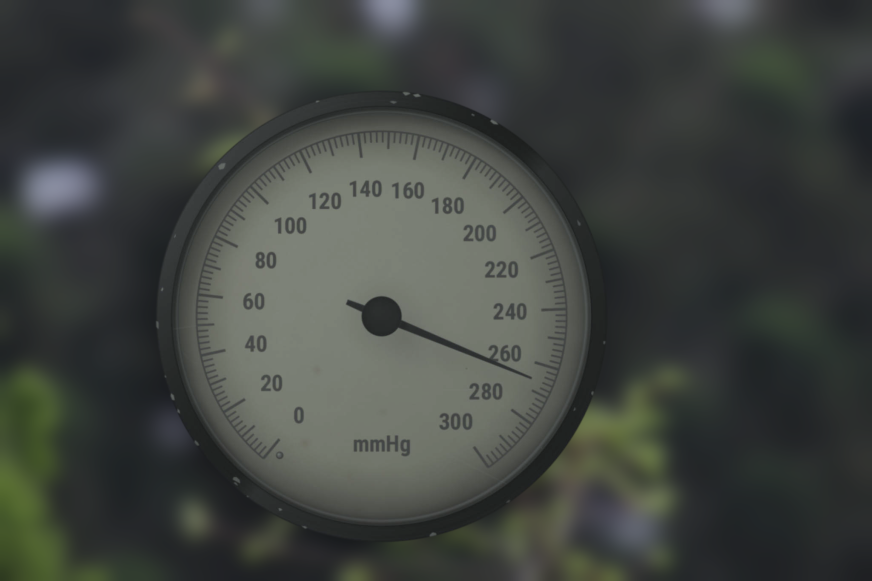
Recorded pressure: 266; mmHg
